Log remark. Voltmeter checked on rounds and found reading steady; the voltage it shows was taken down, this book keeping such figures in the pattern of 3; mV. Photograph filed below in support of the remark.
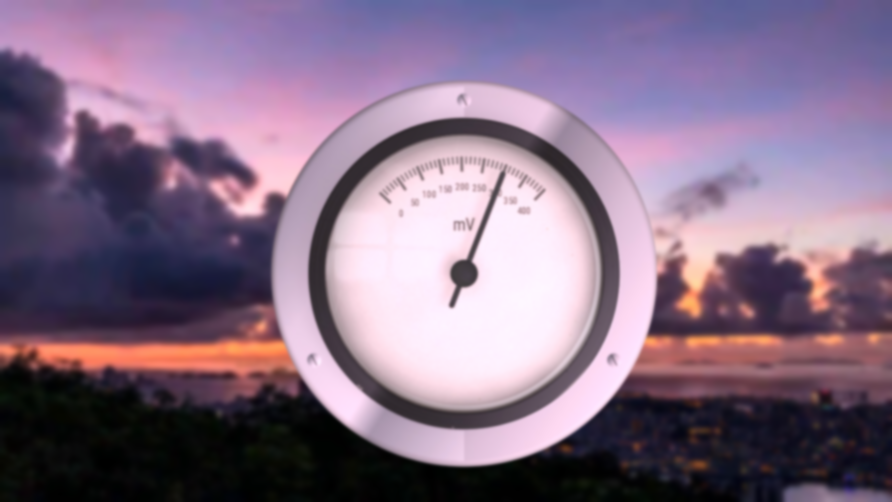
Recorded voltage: 300; mV
